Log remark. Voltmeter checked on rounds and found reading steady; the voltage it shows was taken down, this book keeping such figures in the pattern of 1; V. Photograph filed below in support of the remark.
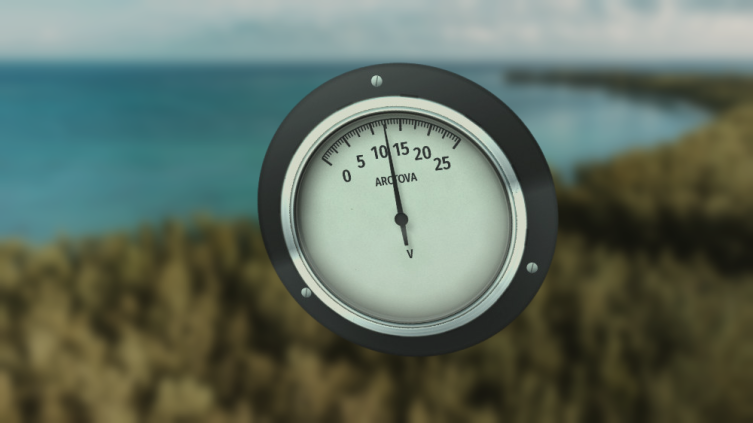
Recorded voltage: 12.5; V
